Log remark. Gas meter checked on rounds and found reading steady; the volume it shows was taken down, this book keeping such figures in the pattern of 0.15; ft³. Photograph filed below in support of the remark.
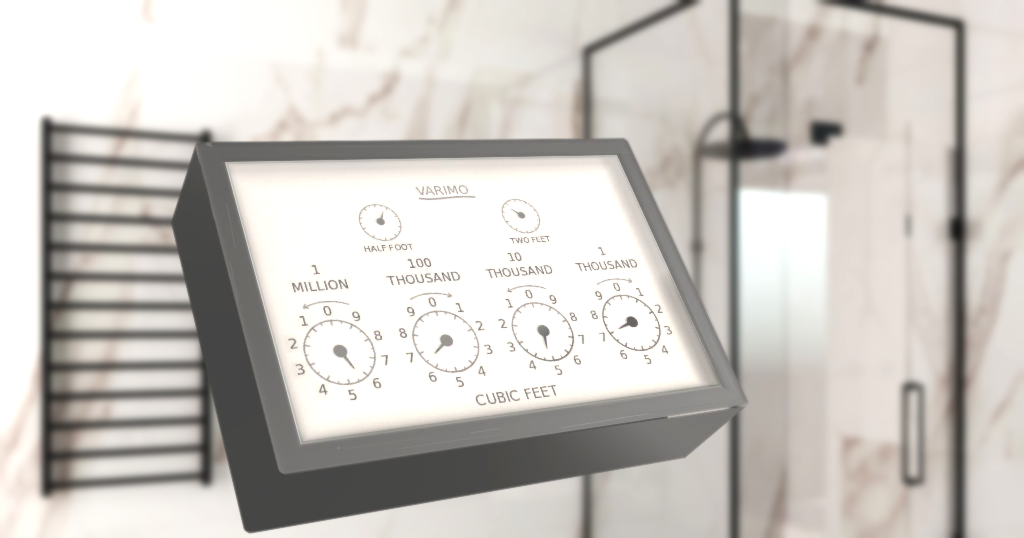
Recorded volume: 564700; ft³
